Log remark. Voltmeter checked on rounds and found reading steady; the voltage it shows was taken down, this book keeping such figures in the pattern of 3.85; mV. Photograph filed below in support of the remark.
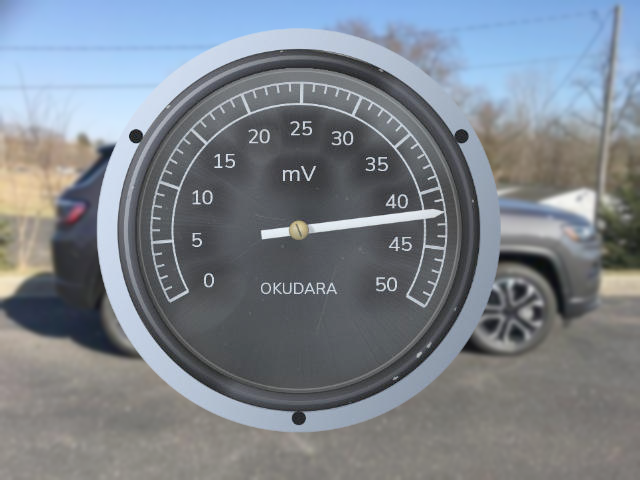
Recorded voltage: 42; mV
